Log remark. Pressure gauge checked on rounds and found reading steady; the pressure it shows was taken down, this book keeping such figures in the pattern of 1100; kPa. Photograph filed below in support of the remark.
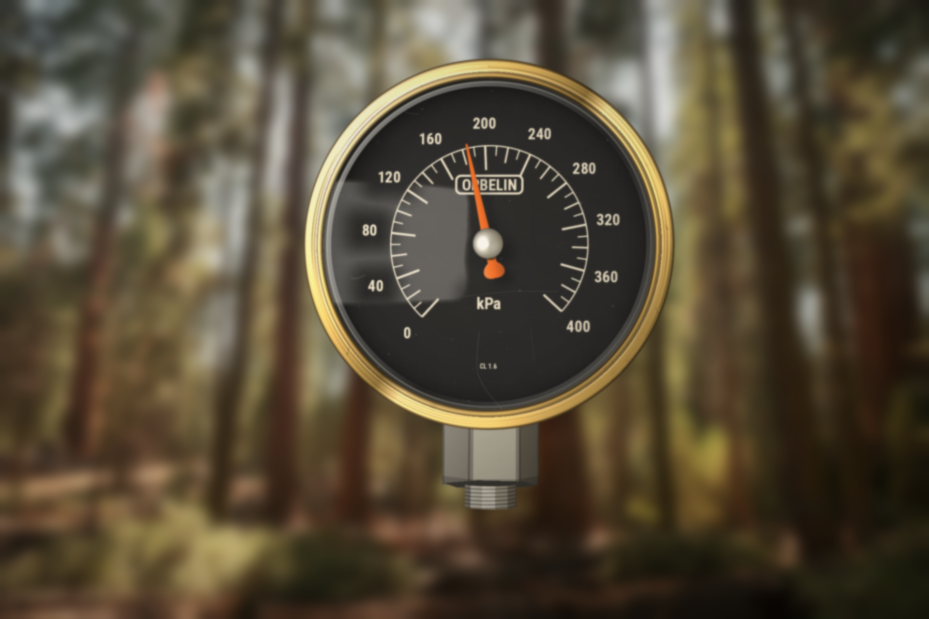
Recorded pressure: 185; kPa
